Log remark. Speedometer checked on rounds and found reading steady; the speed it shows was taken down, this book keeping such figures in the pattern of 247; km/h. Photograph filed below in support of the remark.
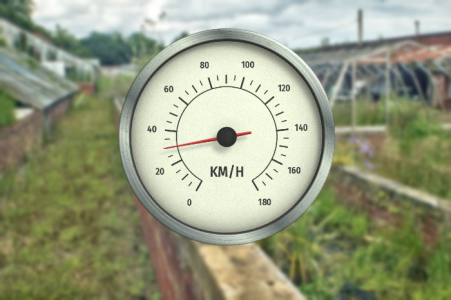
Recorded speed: 30; km/h
